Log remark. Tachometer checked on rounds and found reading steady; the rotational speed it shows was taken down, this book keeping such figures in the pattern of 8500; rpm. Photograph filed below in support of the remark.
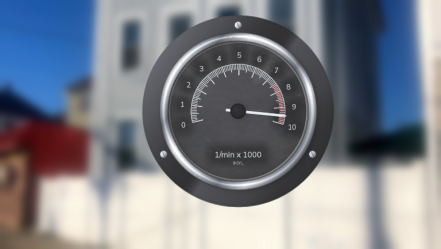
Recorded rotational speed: 9500; rpm
